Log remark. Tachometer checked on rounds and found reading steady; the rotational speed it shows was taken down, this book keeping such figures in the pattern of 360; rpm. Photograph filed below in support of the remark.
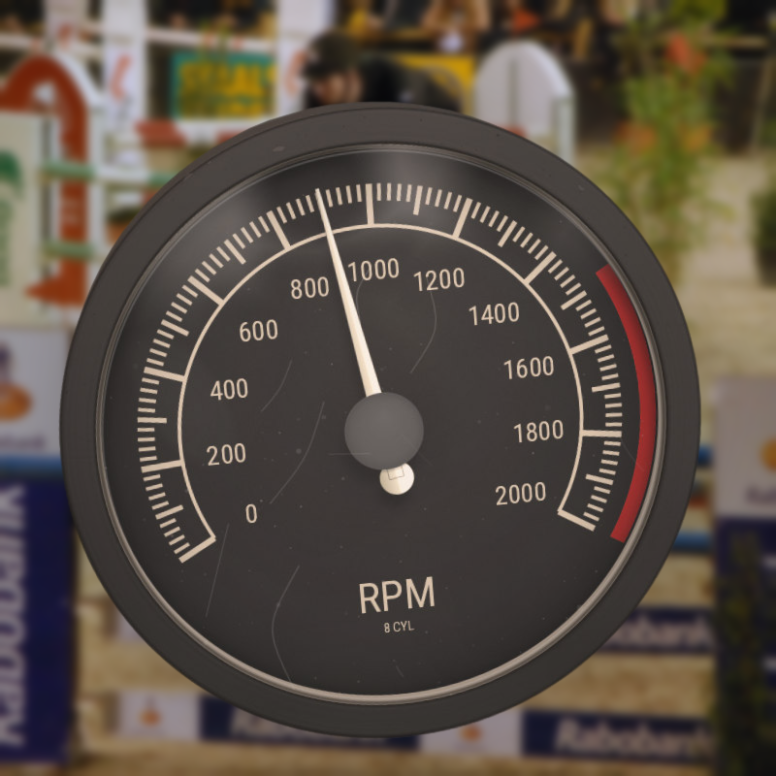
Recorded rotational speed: 900; rpm
